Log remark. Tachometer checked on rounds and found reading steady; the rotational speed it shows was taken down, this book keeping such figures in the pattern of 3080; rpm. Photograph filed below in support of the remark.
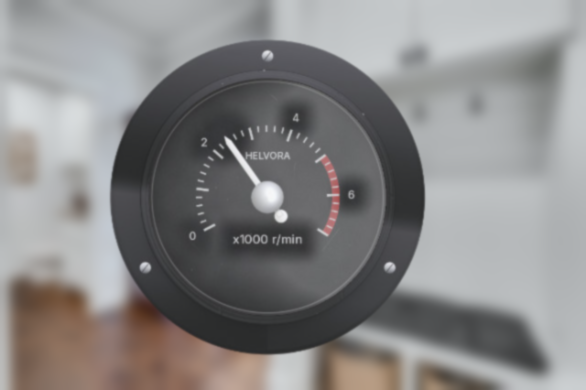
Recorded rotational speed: 2400; rpm
